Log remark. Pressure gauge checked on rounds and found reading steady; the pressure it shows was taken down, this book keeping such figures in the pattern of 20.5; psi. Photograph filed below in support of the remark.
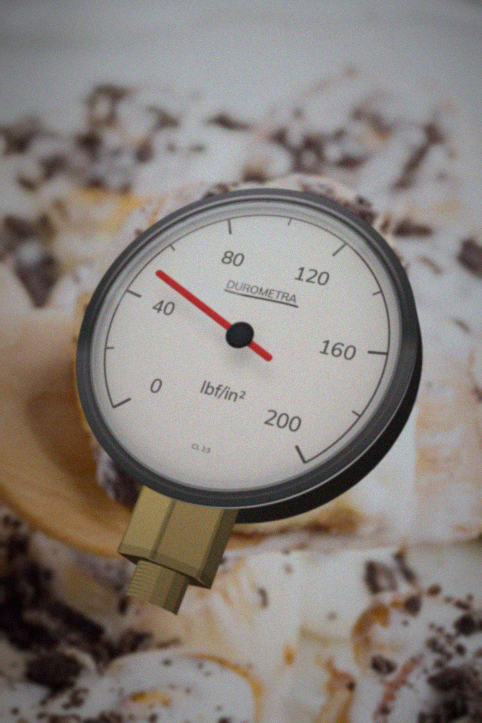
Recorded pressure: 50; psi
